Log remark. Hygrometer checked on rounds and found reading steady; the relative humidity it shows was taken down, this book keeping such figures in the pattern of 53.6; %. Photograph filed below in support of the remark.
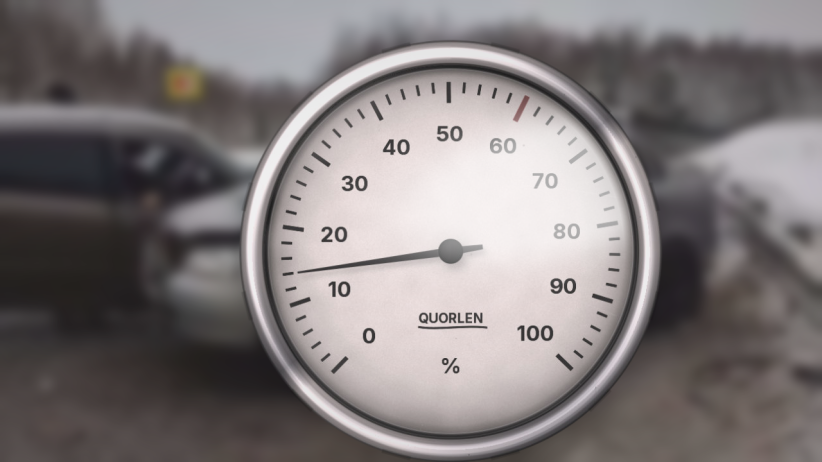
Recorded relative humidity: 14; %
